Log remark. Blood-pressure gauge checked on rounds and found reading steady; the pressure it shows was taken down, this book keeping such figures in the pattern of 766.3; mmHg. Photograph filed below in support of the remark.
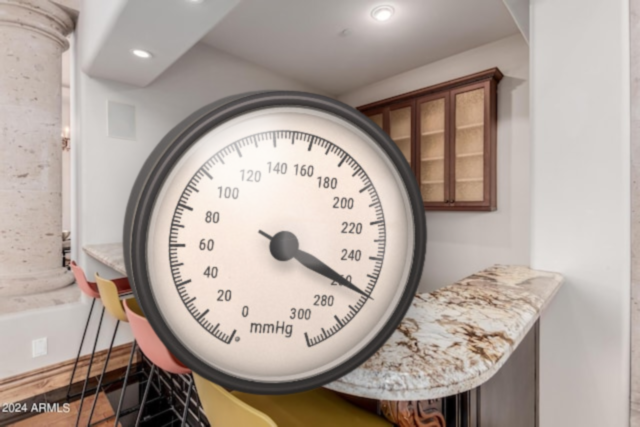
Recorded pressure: 260; mmHg
